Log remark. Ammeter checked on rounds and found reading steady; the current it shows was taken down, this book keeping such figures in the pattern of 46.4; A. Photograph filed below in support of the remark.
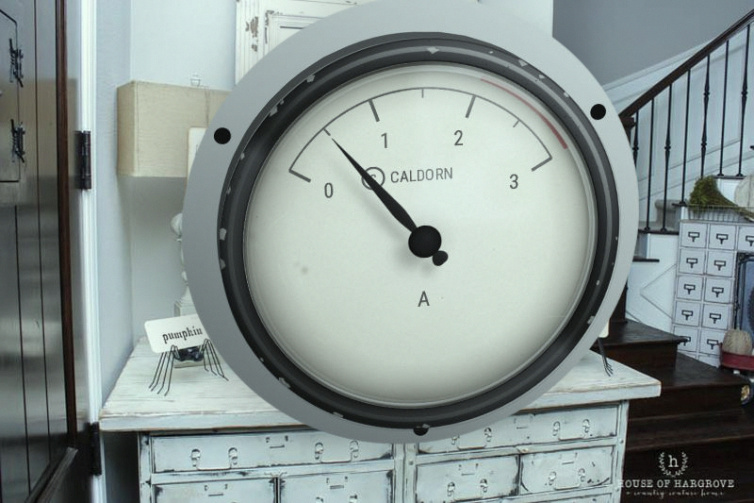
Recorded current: 0.5; A
